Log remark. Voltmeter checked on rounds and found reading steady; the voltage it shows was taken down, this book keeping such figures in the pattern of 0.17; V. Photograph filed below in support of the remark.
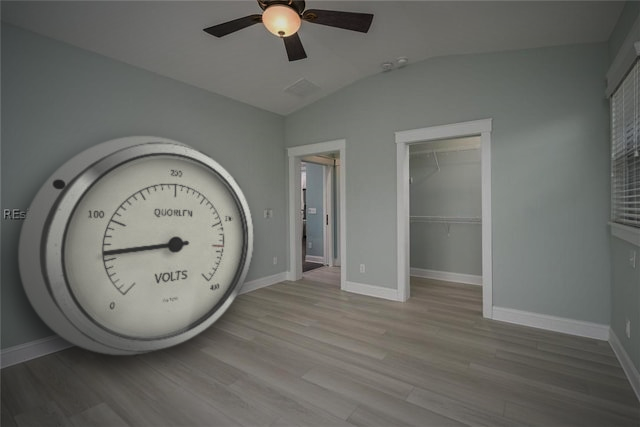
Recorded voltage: 60; V
